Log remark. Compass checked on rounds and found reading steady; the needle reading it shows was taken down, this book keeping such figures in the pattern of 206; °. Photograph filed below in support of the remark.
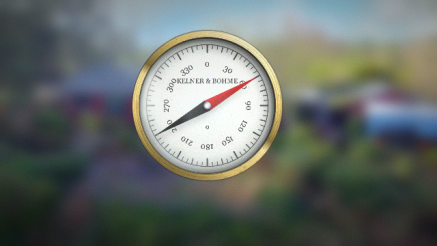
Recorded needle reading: 60; °
